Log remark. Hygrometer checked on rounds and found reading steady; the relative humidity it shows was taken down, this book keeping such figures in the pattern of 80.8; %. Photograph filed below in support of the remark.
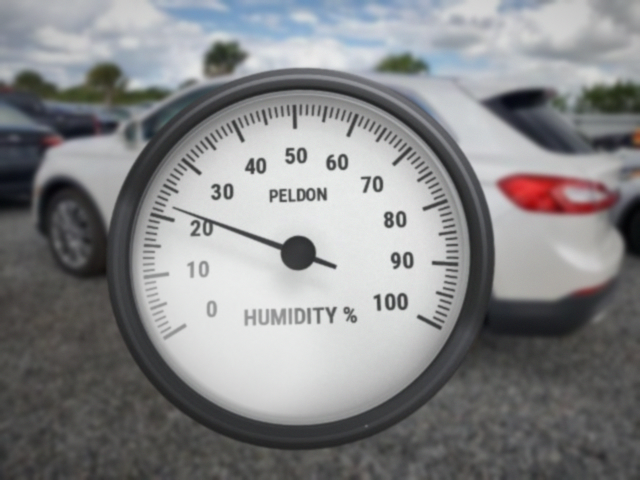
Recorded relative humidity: 22; %
